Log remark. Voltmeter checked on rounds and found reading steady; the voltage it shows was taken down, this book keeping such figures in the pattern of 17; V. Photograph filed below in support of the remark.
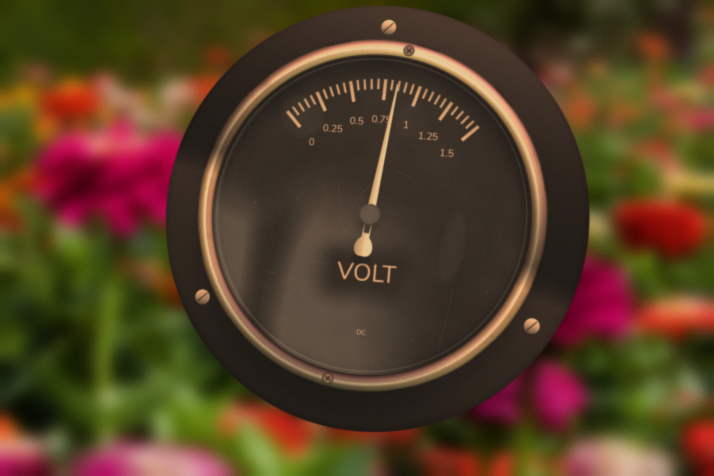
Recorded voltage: 0.85; V
